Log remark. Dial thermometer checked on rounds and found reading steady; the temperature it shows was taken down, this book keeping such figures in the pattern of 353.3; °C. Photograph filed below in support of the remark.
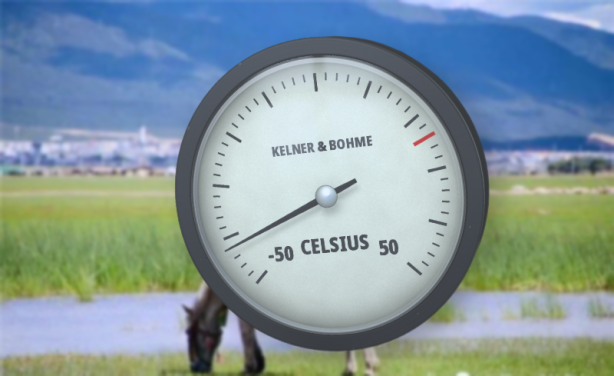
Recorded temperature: -42; °C
